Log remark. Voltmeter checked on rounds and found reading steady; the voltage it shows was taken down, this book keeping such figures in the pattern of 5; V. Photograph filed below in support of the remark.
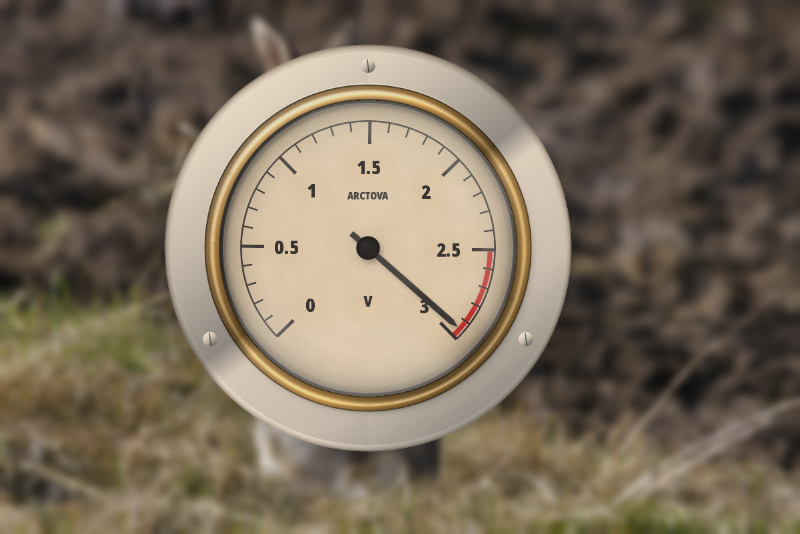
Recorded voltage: 2.95; V
